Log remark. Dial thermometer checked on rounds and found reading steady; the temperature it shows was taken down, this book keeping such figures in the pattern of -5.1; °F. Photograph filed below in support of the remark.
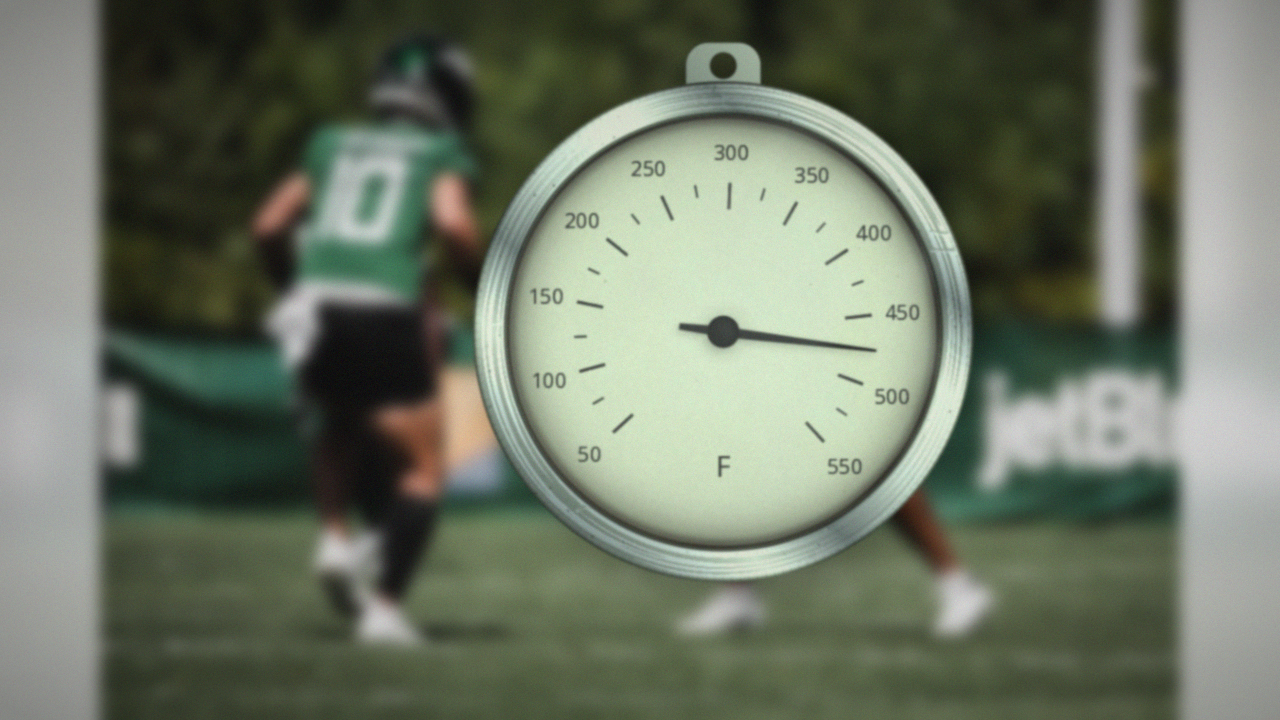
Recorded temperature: 475; °F
